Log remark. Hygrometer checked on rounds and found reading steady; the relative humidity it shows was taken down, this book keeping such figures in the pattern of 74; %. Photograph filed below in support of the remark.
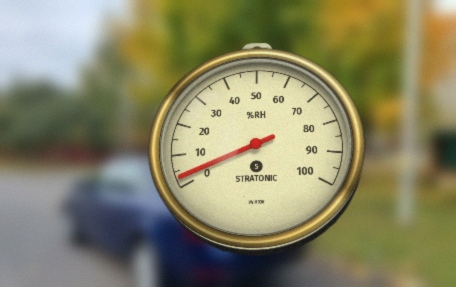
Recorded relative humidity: 2.5; %
